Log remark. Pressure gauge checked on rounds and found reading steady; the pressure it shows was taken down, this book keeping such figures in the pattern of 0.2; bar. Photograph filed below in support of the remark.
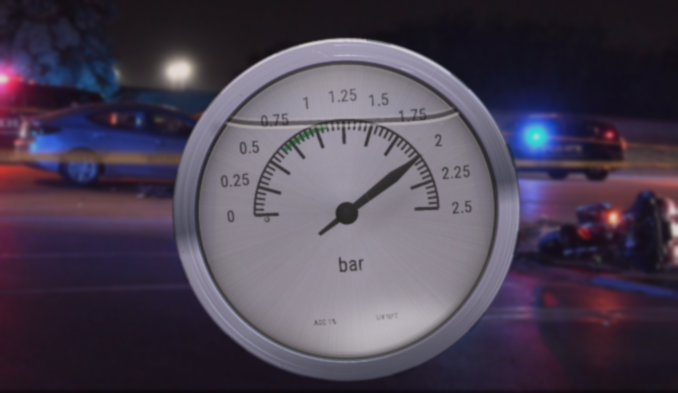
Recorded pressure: 2; bar
